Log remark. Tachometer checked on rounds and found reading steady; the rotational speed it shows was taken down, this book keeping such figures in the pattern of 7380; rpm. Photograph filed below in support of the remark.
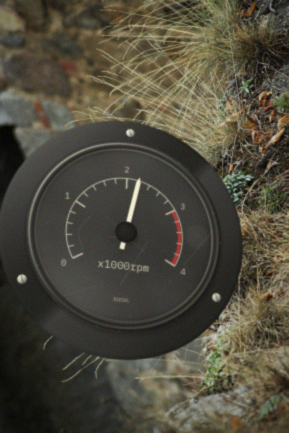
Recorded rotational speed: 2200; rpm
